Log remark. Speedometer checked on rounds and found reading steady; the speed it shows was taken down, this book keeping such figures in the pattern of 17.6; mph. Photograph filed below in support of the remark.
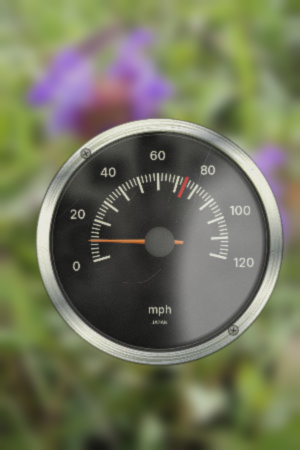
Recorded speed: 10; mph
